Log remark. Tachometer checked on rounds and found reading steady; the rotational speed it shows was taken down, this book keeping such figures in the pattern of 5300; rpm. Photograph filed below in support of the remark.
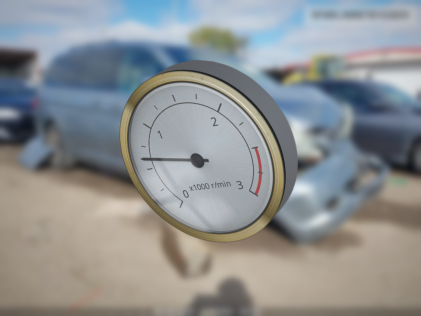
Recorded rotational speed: 625; rpm
